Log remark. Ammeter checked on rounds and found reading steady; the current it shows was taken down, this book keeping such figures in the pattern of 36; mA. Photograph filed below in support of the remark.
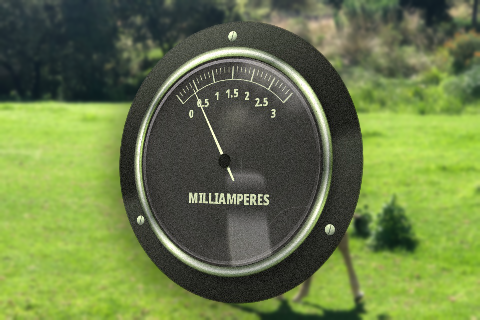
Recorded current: 0.5; mA
